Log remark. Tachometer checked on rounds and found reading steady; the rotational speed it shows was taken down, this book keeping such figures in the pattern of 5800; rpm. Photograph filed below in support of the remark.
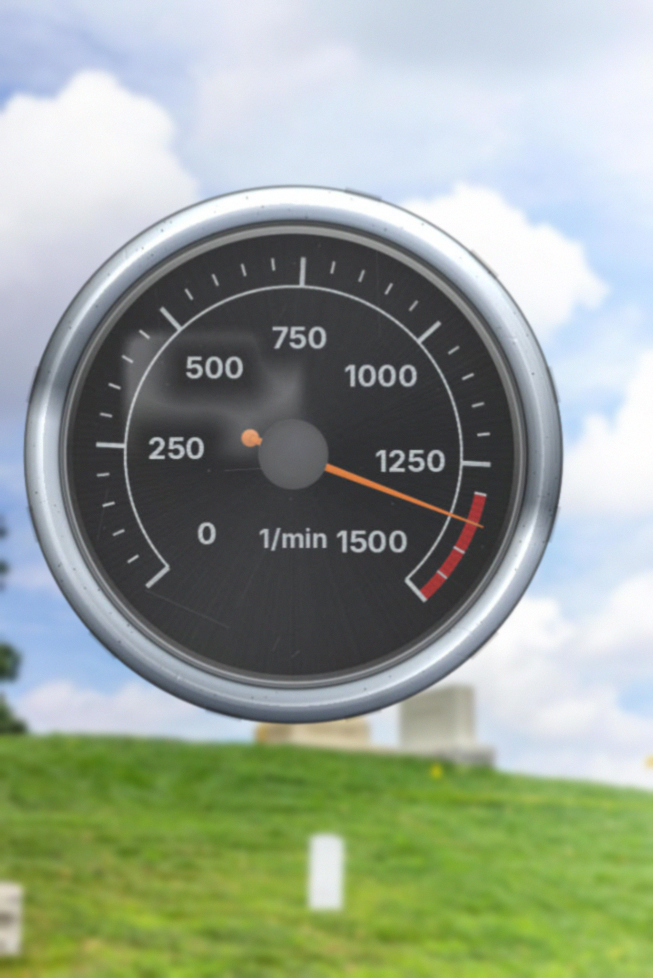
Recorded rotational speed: 1350; rpm
